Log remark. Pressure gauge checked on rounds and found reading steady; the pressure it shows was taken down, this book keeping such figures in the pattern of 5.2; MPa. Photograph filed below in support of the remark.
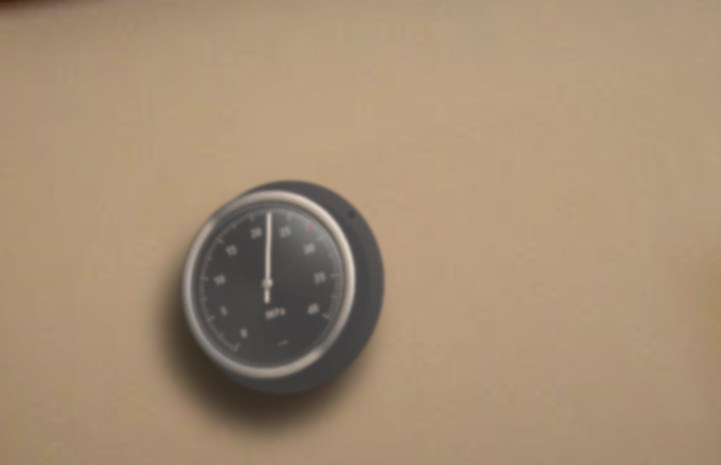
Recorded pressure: 22.5; MPa
